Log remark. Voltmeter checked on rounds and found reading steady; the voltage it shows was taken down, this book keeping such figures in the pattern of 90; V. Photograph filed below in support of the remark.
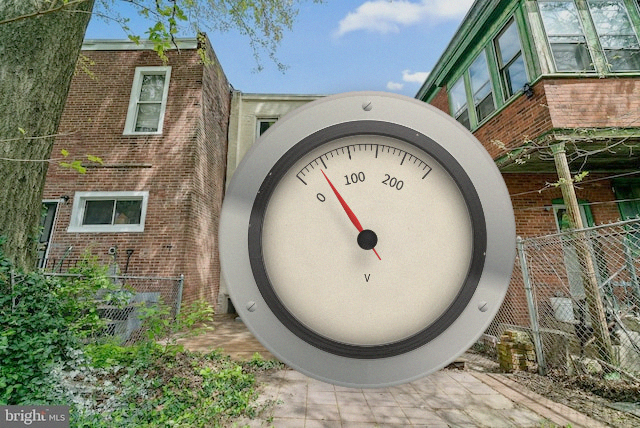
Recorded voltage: 40; V
